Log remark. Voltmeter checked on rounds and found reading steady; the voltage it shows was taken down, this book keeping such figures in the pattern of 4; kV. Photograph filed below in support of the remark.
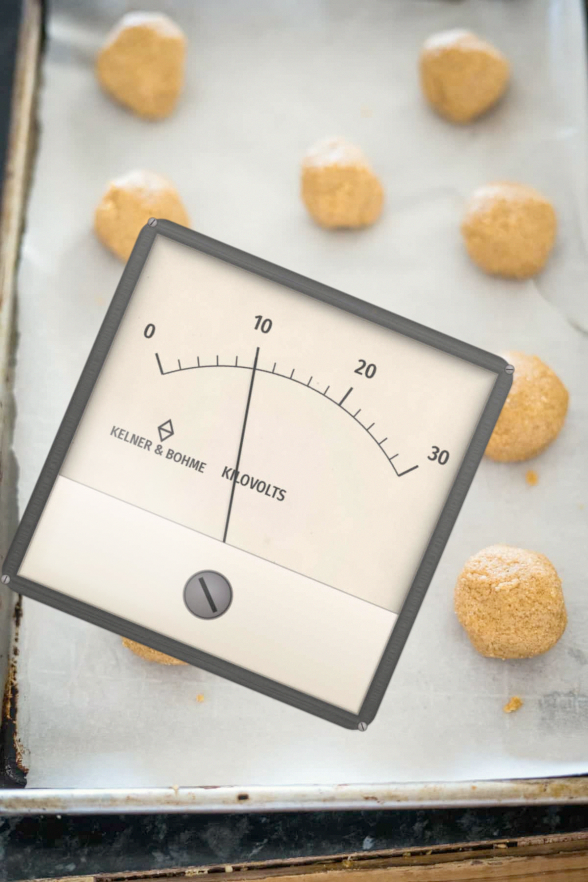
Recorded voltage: 10; kV
